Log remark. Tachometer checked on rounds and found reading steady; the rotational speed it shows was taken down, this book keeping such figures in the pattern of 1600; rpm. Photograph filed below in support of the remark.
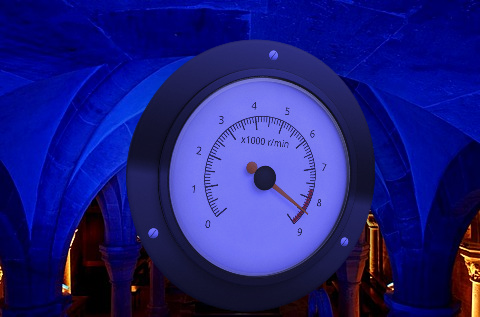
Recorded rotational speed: 8500; rpm
